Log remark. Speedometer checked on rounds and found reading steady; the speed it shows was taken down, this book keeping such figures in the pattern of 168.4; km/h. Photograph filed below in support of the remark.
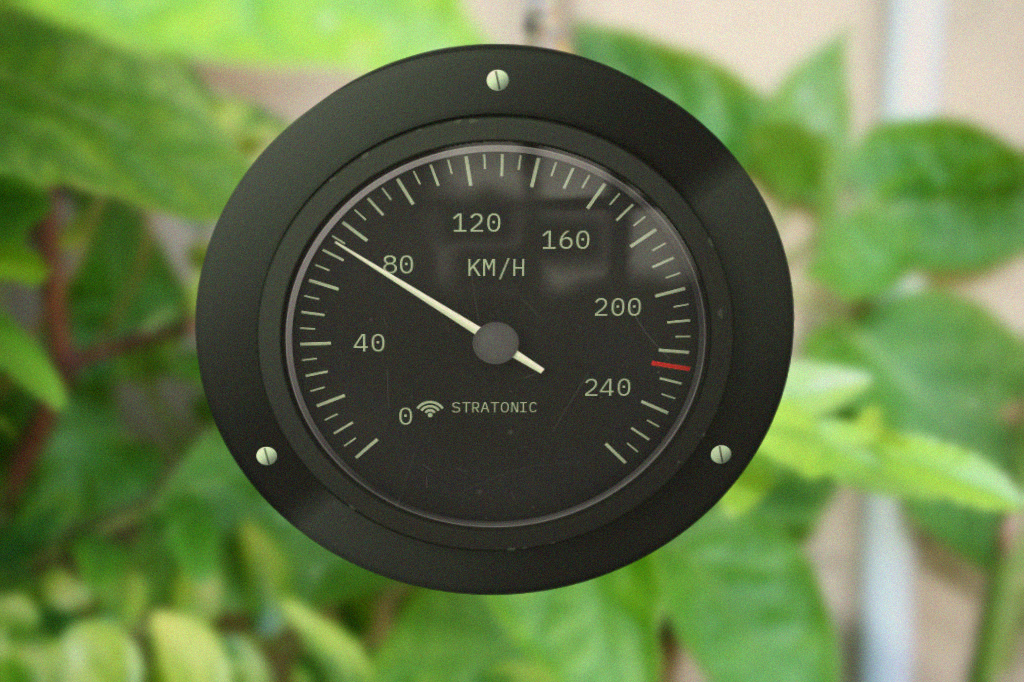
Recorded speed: 75; km/h
